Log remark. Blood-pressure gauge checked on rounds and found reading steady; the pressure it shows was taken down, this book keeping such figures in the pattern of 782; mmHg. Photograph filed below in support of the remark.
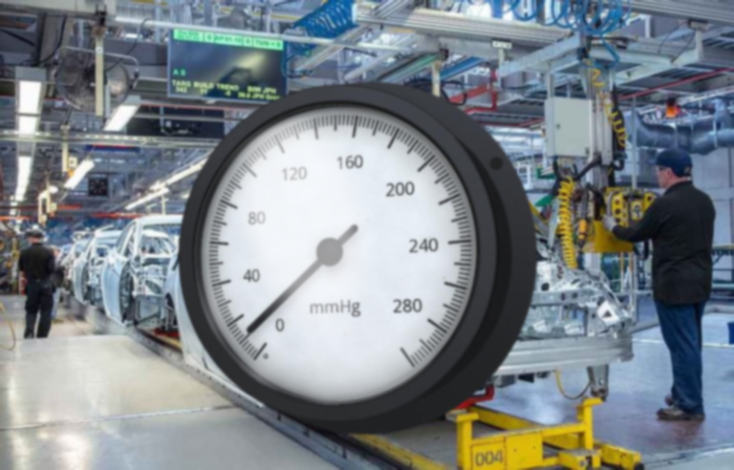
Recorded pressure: 10; mmHg
